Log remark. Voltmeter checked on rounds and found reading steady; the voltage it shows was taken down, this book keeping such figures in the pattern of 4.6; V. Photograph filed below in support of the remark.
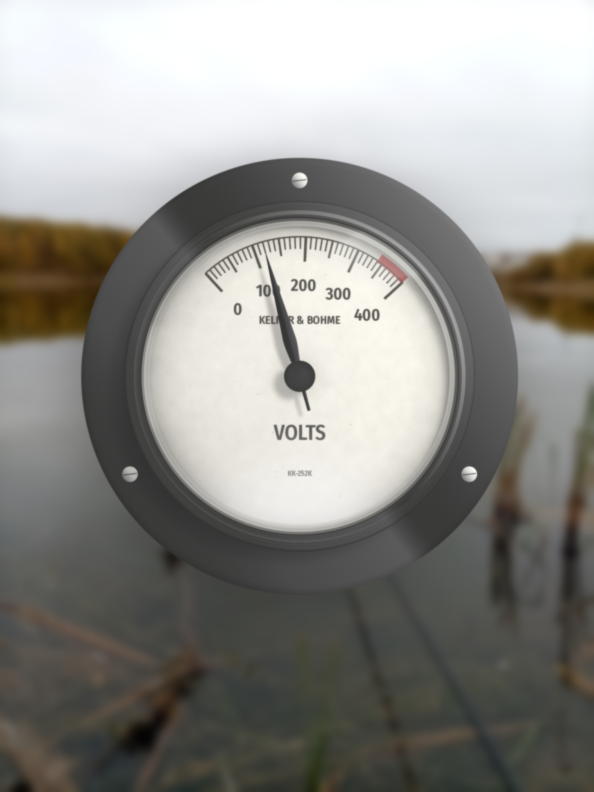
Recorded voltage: 120; V
